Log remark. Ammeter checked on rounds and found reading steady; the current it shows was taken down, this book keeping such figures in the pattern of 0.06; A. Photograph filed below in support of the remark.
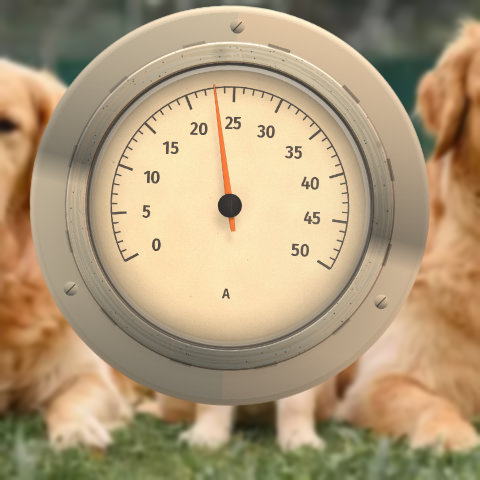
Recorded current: 23; A
